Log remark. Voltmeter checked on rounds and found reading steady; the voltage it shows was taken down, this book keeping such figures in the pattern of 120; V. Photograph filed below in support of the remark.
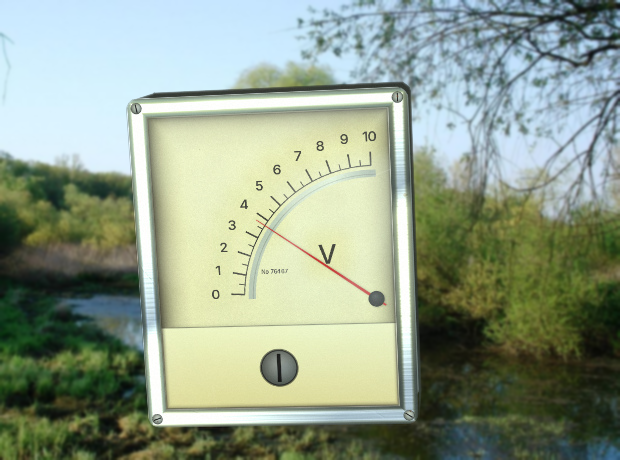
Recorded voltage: 3.75; V
